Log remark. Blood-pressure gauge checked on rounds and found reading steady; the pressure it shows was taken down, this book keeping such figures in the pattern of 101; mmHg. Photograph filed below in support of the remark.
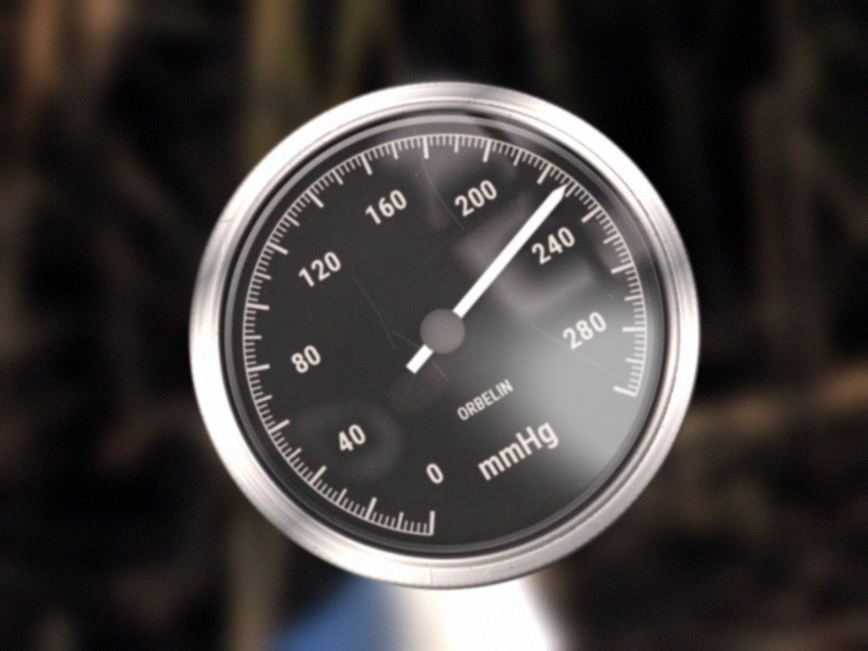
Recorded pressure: 228; mmHg
